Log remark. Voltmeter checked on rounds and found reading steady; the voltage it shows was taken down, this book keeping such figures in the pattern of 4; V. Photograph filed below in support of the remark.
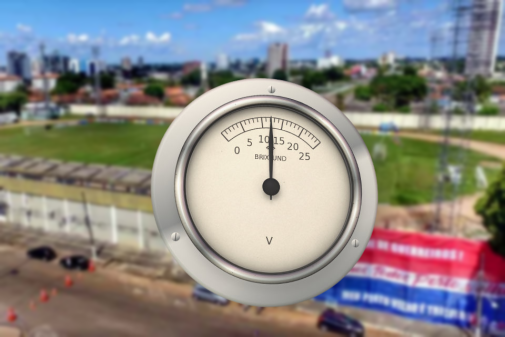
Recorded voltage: 12; V
